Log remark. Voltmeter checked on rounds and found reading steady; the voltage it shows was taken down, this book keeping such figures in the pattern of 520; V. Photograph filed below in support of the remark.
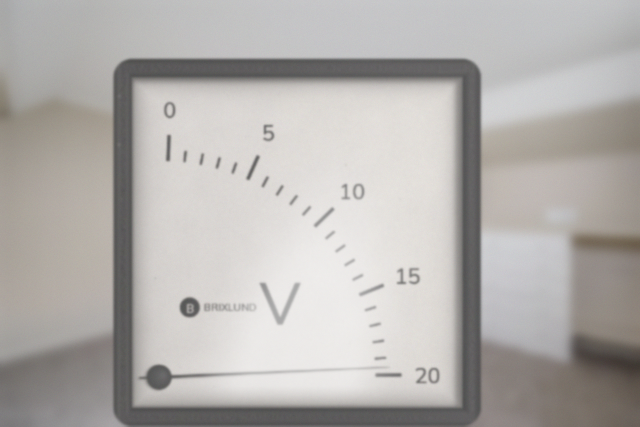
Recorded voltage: 19.5; V
